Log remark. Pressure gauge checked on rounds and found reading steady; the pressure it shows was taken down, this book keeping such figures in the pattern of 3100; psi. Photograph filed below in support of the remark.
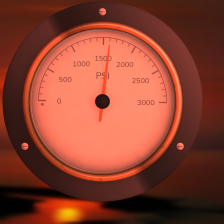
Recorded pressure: 1600; psi
